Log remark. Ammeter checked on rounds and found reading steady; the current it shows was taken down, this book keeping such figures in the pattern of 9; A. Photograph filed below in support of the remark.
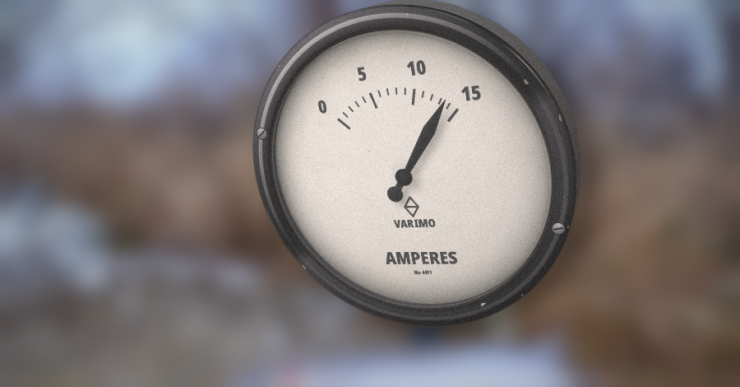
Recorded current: 13.5; A
